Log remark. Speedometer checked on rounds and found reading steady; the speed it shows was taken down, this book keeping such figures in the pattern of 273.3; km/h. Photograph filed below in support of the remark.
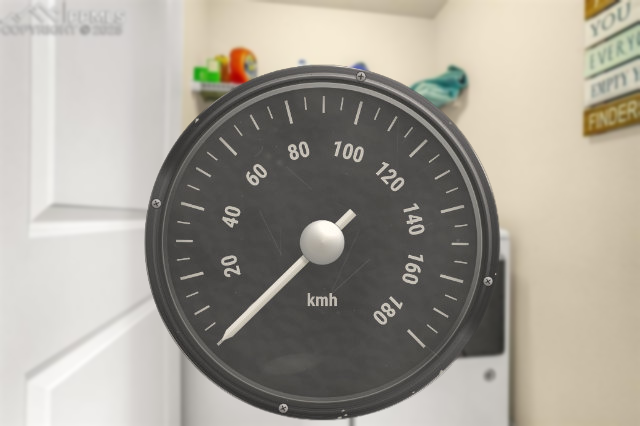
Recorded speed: 0; km/h
